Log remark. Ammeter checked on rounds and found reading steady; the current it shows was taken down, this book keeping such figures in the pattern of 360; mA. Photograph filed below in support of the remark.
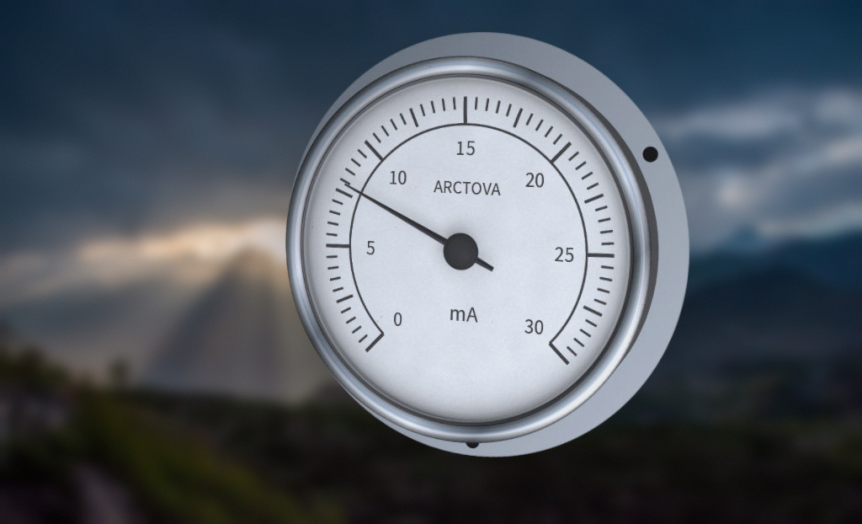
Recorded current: 8; mA
